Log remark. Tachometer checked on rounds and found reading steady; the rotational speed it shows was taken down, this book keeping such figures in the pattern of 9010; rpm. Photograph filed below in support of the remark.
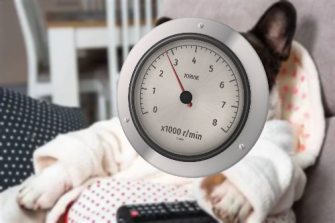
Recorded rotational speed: 2800; rpm
